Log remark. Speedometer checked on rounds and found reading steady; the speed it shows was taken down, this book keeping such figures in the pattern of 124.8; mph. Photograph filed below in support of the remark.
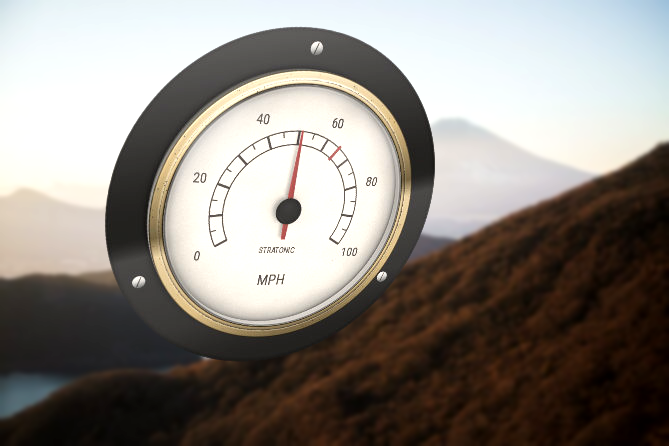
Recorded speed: 50; mph
